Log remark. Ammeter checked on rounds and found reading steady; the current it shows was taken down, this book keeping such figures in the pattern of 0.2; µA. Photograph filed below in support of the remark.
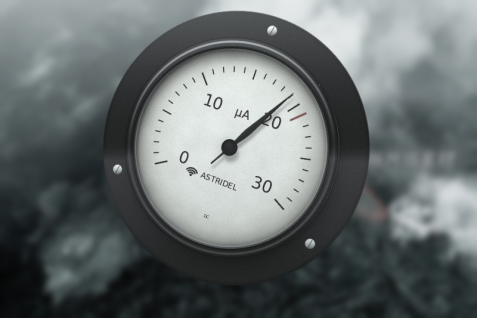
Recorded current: 19; µA
